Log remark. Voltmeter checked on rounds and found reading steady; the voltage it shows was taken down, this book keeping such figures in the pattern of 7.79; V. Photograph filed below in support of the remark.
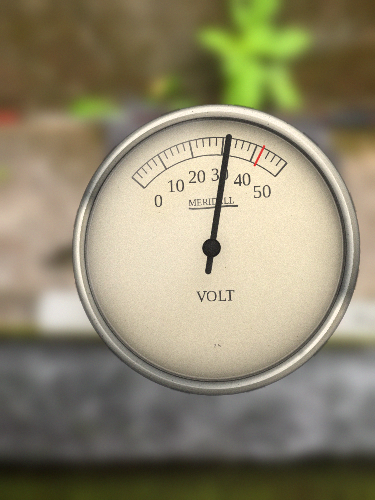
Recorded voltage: 32; V
